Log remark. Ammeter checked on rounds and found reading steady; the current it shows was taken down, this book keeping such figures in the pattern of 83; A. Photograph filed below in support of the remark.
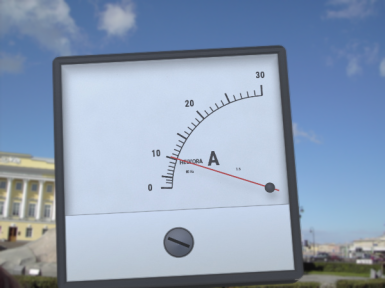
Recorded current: 10; A
